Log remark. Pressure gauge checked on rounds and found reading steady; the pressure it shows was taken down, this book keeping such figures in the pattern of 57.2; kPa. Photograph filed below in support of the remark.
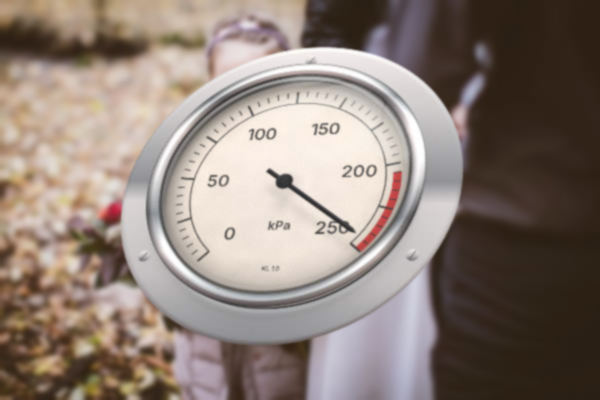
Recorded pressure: 245; kPa
